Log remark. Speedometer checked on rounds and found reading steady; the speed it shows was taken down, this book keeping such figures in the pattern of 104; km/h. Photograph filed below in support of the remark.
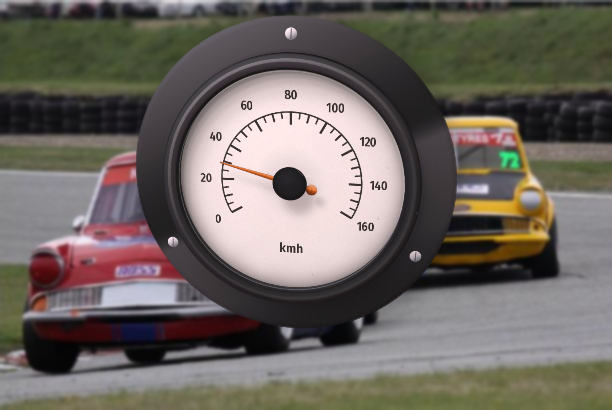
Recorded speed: 30; km/h
